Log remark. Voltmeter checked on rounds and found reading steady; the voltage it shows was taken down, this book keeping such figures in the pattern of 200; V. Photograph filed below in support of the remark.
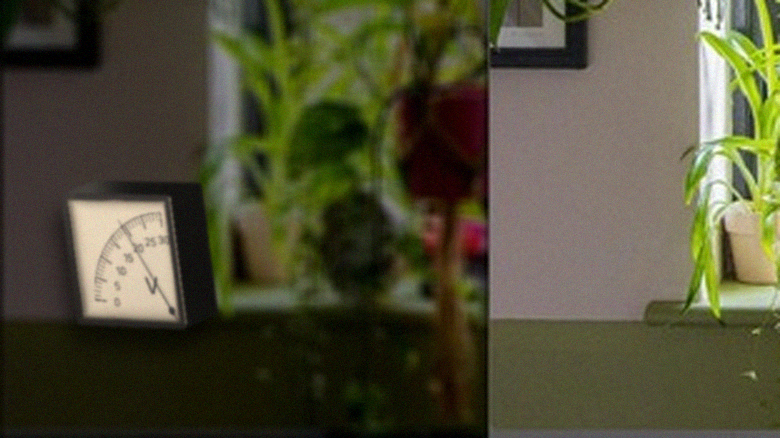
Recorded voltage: 20; V
